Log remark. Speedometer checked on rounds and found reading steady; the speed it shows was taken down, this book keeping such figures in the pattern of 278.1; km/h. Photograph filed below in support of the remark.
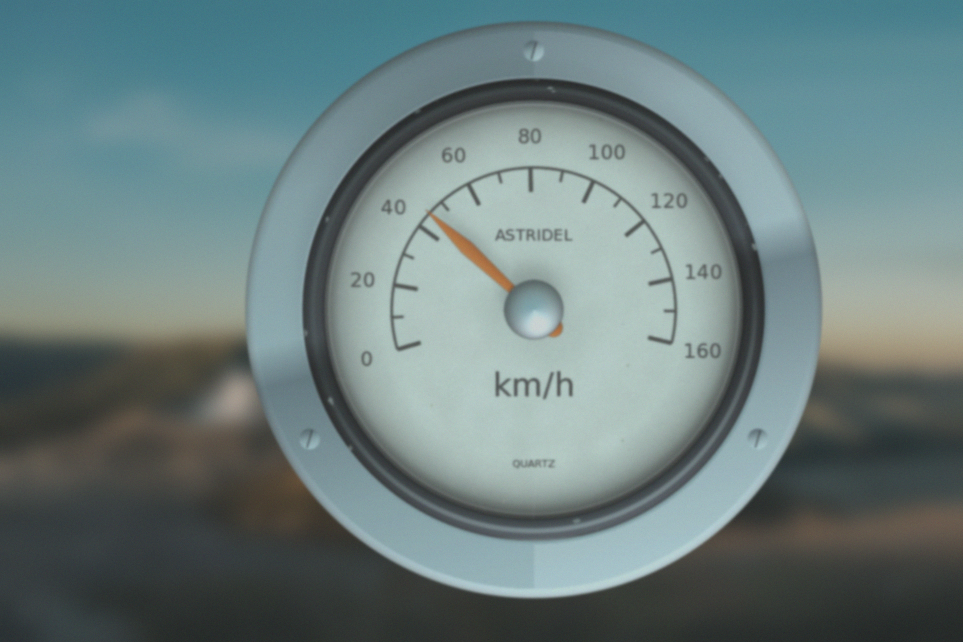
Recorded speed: 45; km/h
